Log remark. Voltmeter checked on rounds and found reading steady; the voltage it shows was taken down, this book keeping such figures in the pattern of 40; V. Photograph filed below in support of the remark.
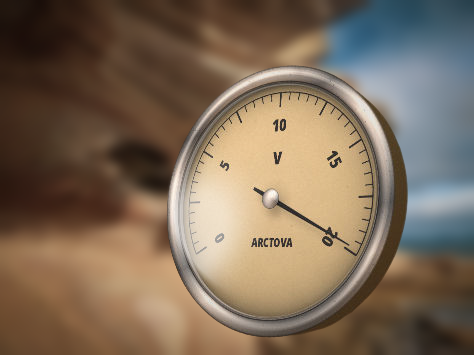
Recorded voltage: 19.75; V
